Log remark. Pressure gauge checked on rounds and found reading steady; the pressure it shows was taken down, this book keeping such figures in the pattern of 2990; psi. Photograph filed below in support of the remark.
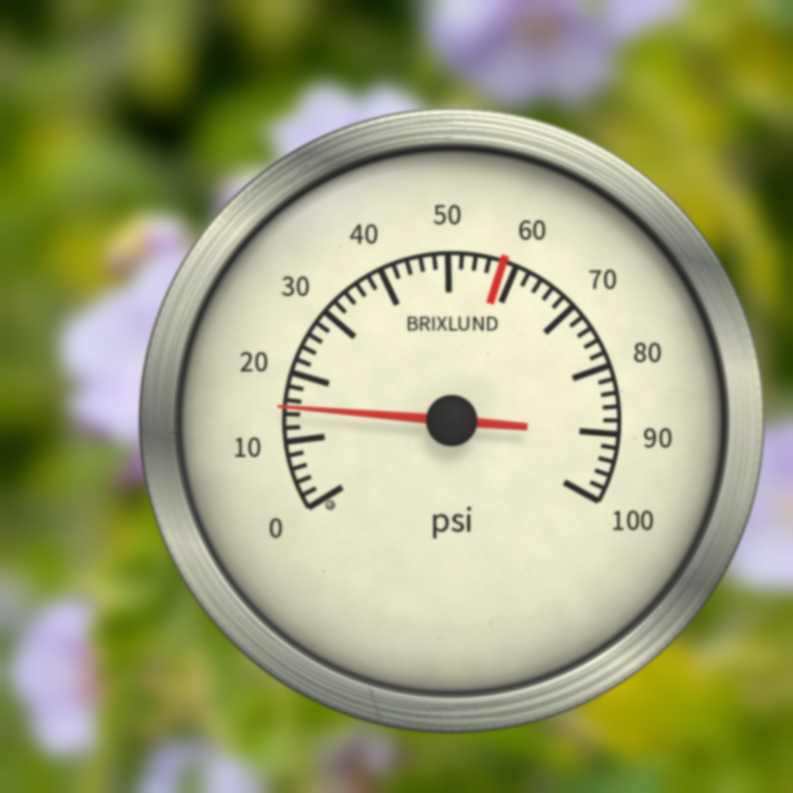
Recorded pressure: 15; psi
